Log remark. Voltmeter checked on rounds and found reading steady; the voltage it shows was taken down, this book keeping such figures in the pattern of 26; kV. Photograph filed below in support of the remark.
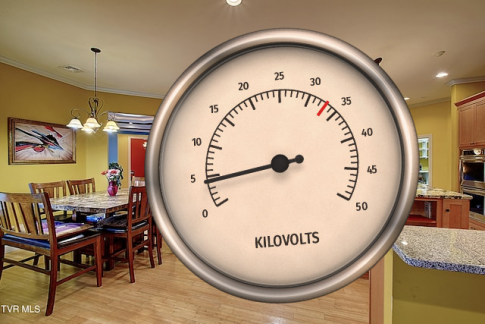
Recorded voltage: 4; kV
